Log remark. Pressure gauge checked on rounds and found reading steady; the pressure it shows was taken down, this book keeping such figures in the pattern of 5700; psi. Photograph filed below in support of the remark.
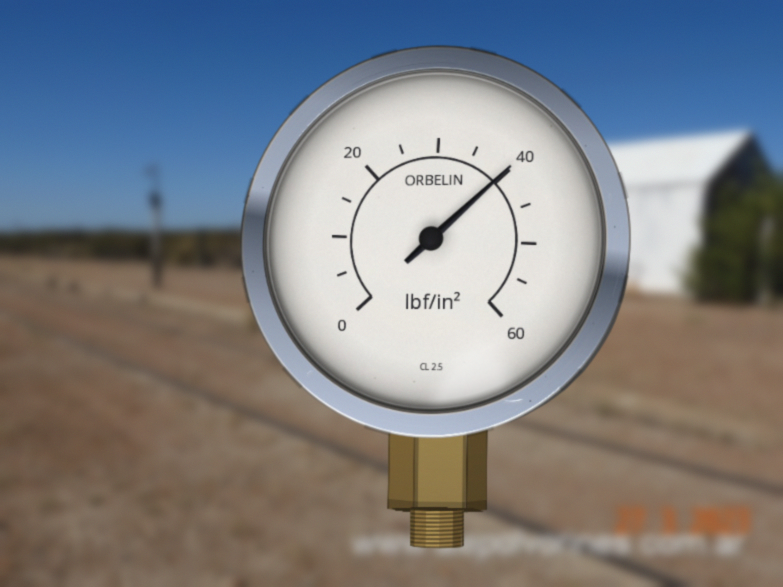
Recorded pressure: 40; psi
